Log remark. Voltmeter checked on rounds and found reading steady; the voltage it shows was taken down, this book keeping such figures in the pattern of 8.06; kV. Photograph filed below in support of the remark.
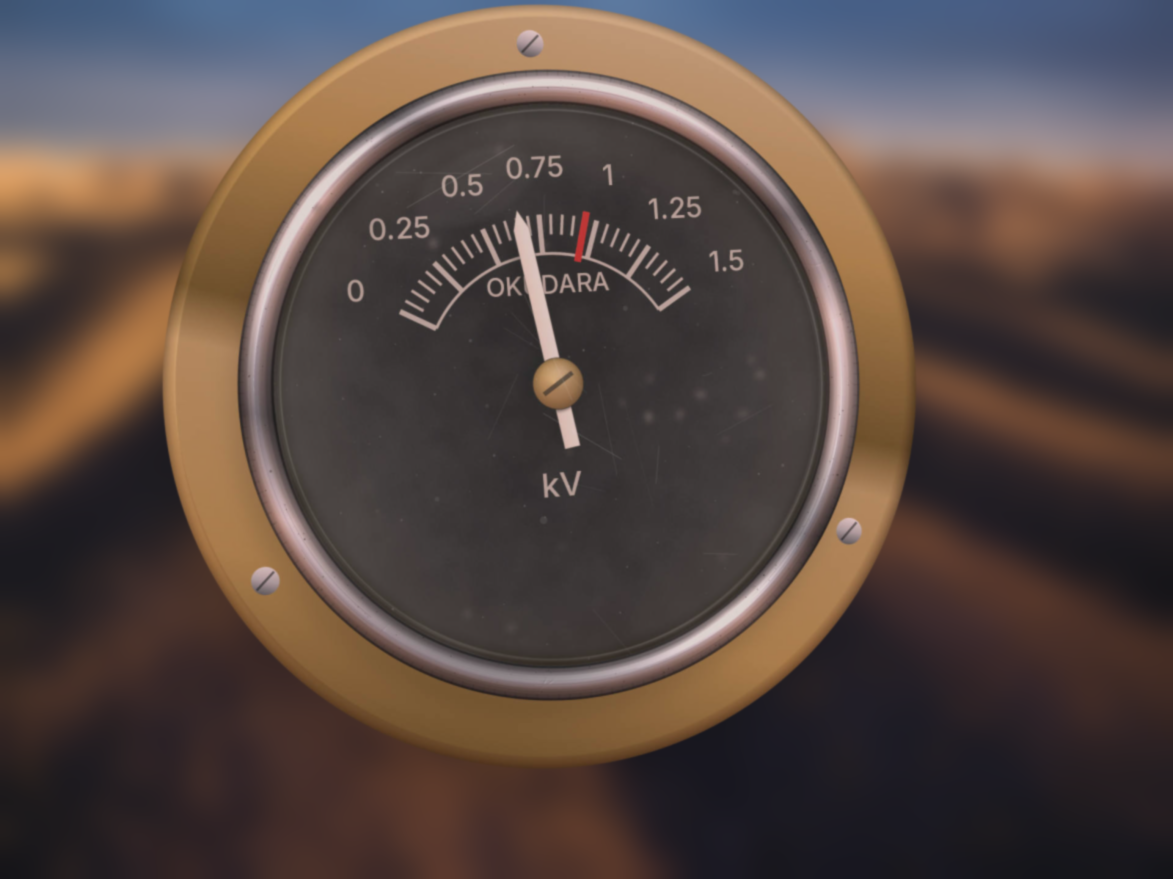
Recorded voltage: 0.65; kV
